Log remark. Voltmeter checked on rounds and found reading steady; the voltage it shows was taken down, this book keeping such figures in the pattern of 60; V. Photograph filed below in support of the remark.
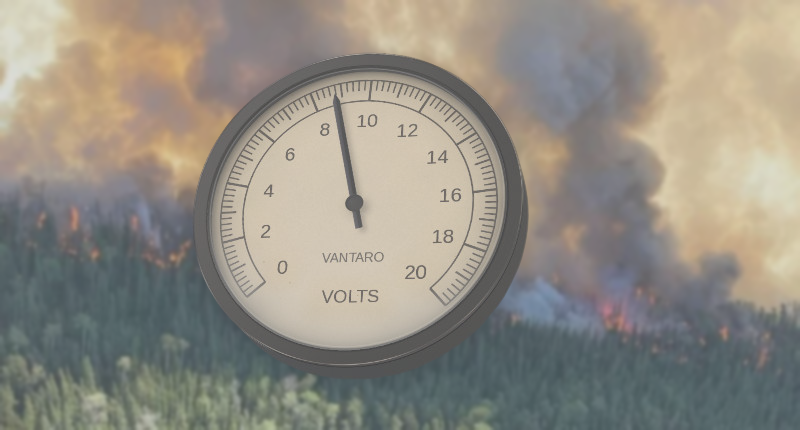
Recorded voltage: 8.8; V
